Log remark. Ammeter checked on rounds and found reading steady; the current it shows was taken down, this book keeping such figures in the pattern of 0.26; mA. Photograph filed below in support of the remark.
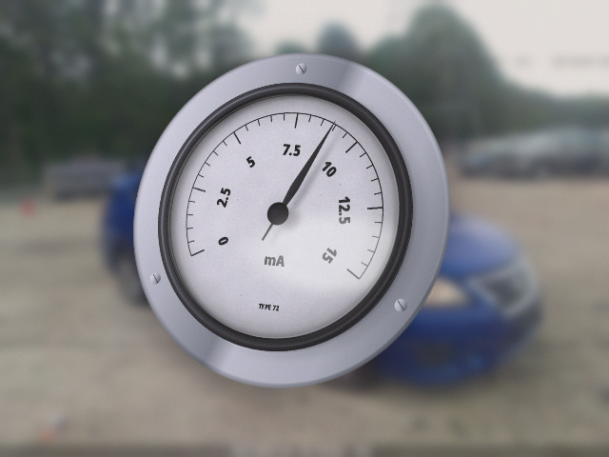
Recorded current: 9; mA
